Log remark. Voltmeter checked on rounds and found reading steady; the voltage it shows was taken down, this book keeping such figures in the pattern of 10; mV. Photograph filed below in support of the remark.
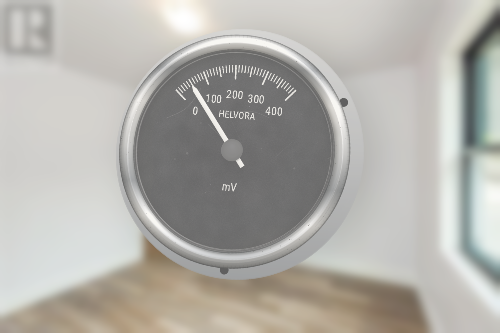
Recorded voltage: 50; mV
